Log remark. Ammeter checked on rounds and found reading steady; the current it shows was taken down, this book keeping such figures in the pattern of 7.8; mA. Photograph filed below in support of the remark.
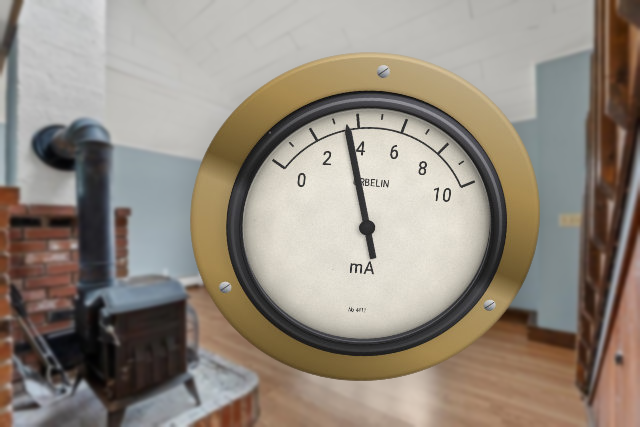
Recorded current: 3.5; mA
